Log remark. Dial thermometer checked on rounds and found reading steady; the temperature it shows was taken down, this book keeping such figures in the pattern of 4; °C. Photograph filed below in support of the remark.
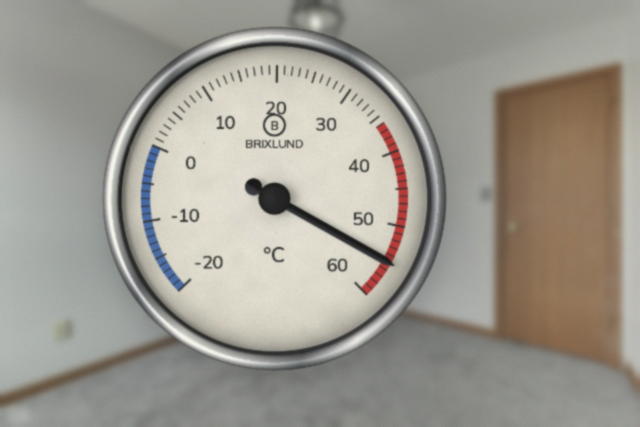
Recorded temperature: 55; °C
